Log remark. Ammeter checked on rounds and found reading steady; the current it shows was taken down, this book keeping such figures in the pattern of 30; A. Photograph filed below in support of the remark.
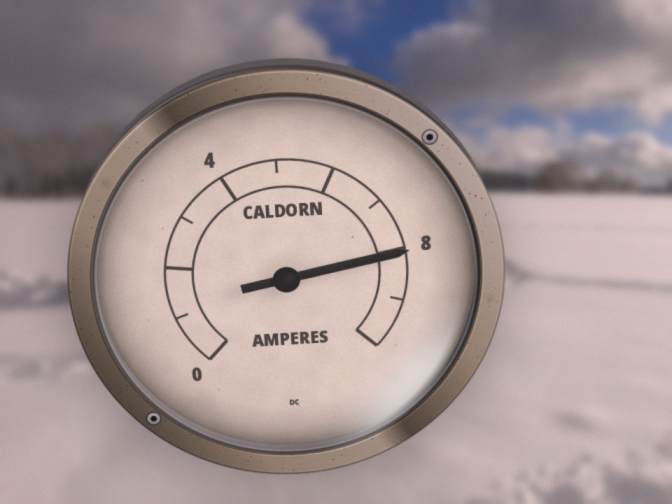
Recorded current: 8; A
